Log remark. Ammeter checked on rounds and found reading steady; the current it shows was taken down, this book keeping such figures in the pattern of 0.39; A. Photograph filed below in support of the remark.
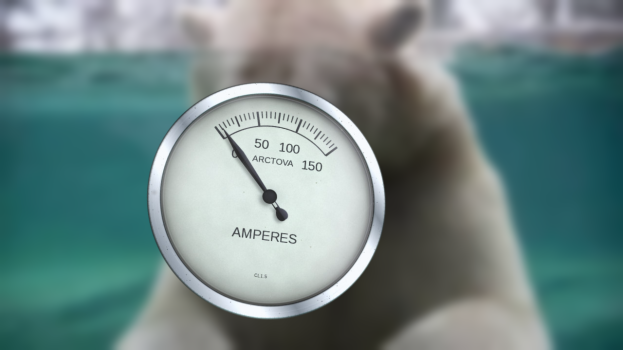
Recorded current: 5; A
